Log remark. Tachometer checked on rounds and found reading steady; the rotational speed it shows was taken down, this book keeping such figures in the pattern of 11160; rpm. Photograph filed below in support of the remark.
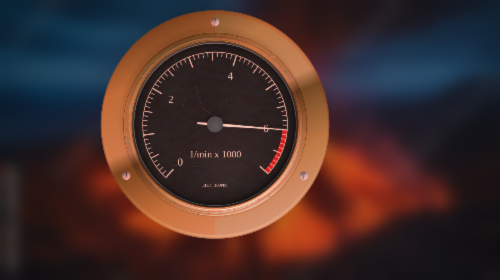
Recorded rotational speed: 6000; rpm
